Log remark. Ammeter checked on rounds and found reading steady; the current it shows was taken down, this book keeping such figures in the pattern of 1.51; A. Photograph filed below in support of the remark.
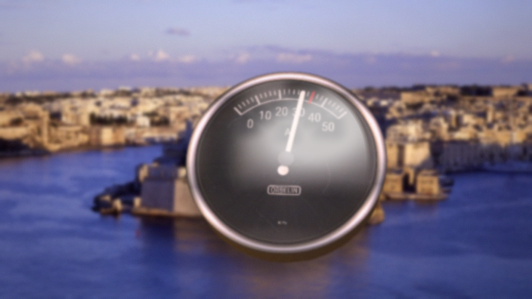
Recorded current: 30; A
